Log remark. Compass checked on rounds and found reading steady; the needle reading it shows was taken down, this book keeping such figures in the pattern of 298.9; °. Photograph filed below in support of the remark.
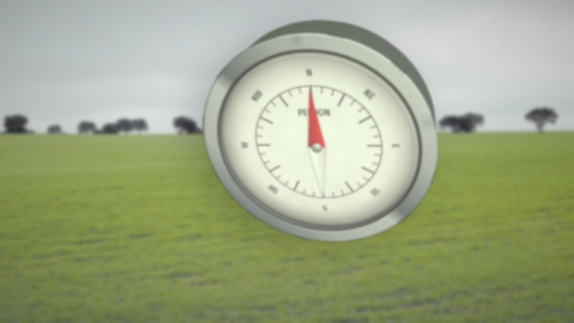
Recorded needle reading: 0; °
